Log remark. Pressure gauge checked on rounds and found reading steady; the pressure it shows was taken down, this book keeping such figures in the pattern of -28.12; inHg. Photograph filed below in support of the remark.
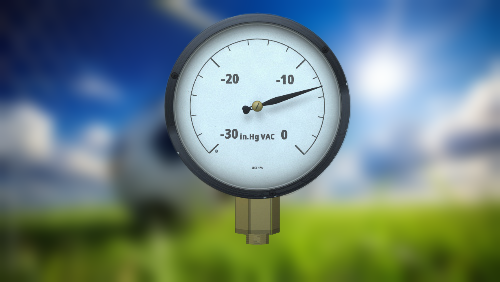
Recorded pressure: -7; inHg
